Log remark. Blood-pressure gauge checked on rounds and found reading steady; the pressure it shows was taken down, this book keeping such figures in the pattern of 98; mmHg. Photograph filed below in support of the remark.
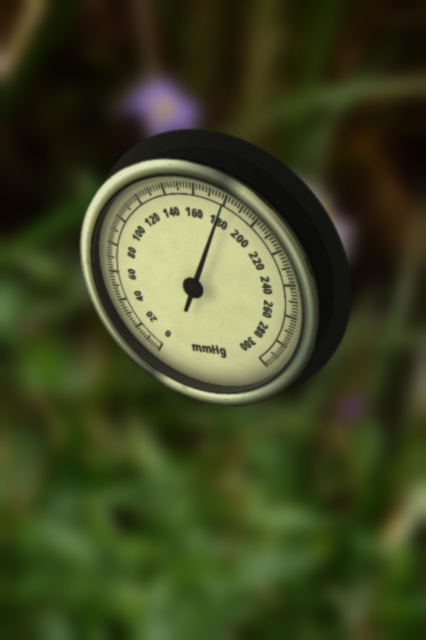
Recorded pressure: 180; mmHg
